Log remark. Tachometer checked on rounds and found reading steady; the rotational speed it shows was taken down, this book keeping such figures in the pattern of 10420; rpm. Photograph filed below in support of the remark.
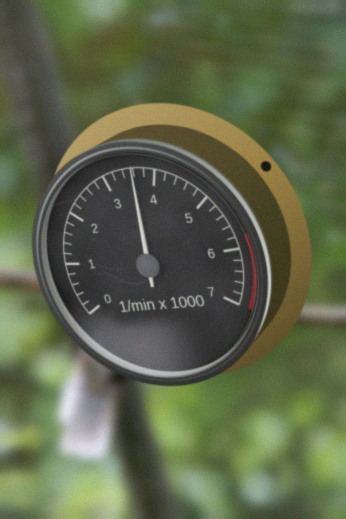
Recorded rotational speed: 3600; rpm
